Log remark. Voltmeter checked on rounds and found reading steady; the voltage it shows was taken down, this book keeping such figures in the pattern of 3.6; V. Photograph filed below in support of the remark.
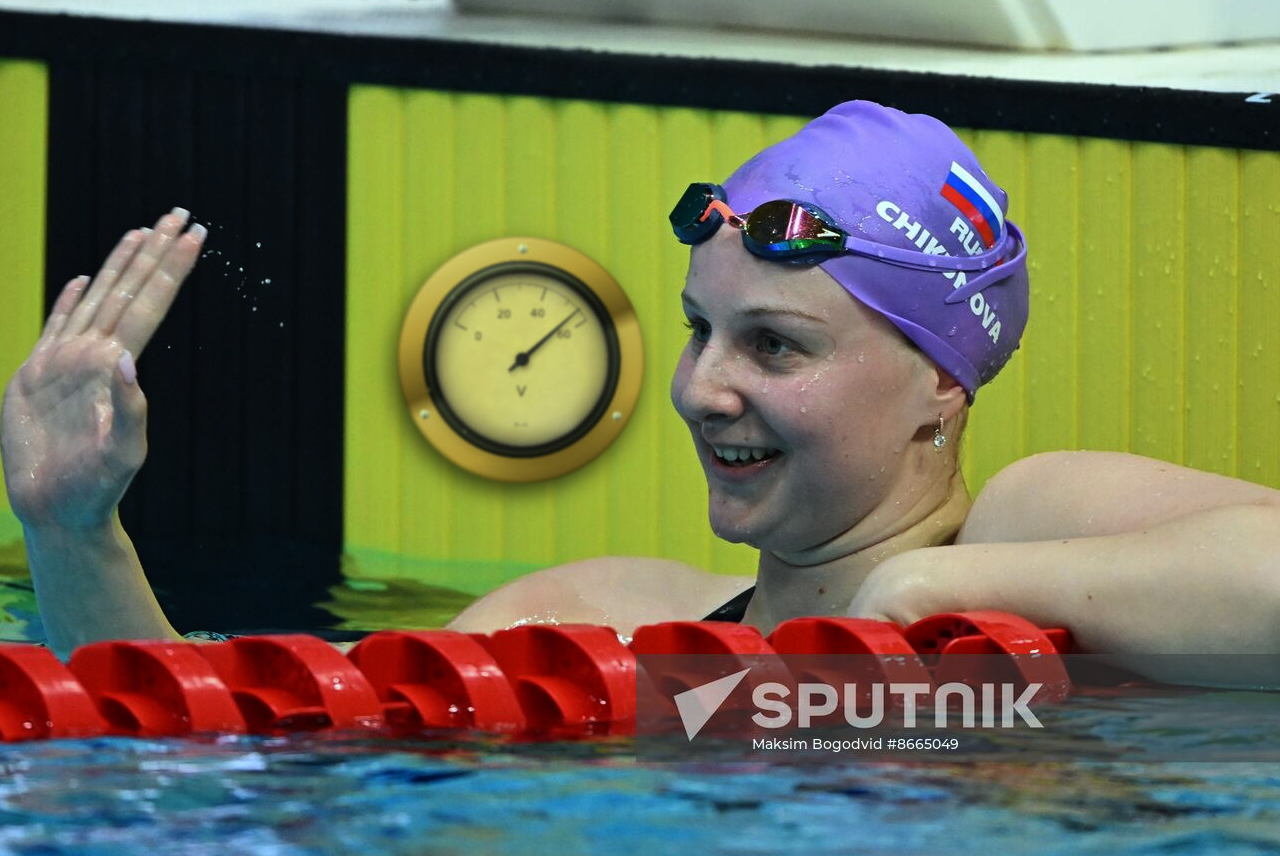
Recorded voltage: 55; V
